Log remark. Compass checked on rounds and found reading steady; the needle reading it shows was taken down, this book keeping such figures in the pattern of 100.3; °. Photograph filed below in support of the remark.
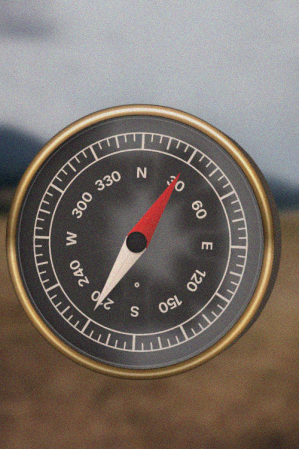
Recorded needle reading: 30; °
